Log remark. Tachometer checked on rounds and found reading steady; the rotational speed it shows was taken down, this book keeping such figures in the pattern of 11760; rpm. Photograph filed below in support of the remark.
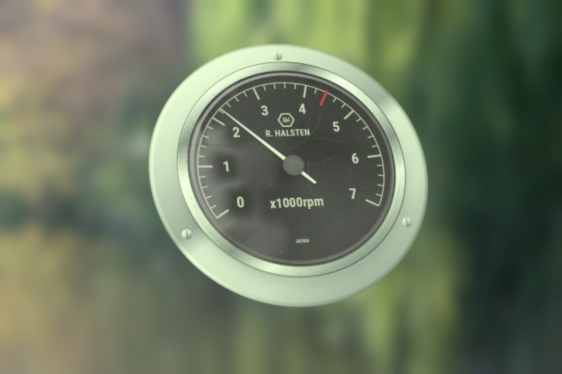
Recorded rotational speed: 2200; rpm
